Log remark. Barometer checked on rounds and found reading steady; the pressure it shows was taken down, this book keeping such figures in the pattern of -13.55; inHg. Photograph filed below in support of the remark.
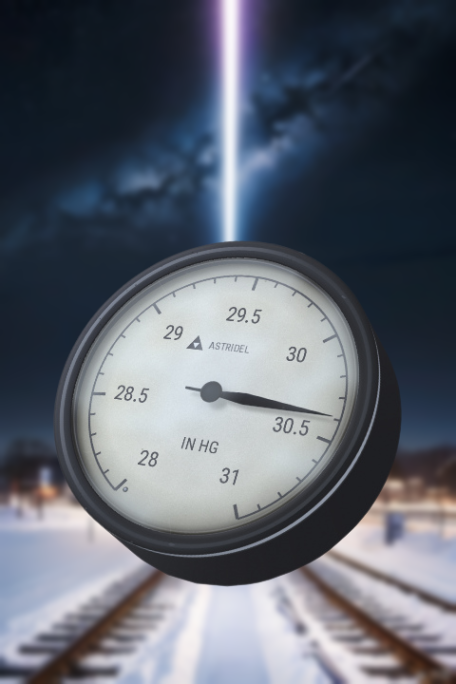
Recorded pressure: 30.4; inHg
